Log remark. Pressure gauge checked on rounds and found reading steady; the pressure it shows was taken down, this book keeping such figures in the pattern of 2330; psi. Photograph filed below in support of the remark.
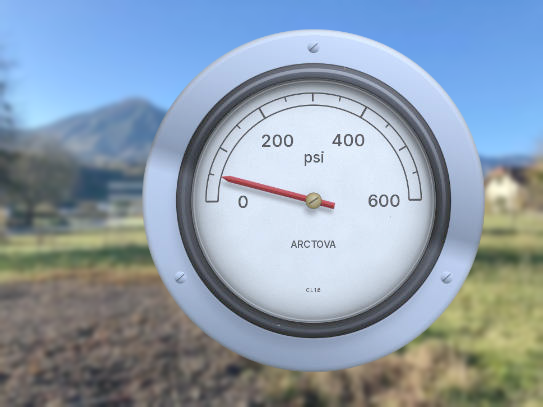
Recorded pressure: 50; psi
